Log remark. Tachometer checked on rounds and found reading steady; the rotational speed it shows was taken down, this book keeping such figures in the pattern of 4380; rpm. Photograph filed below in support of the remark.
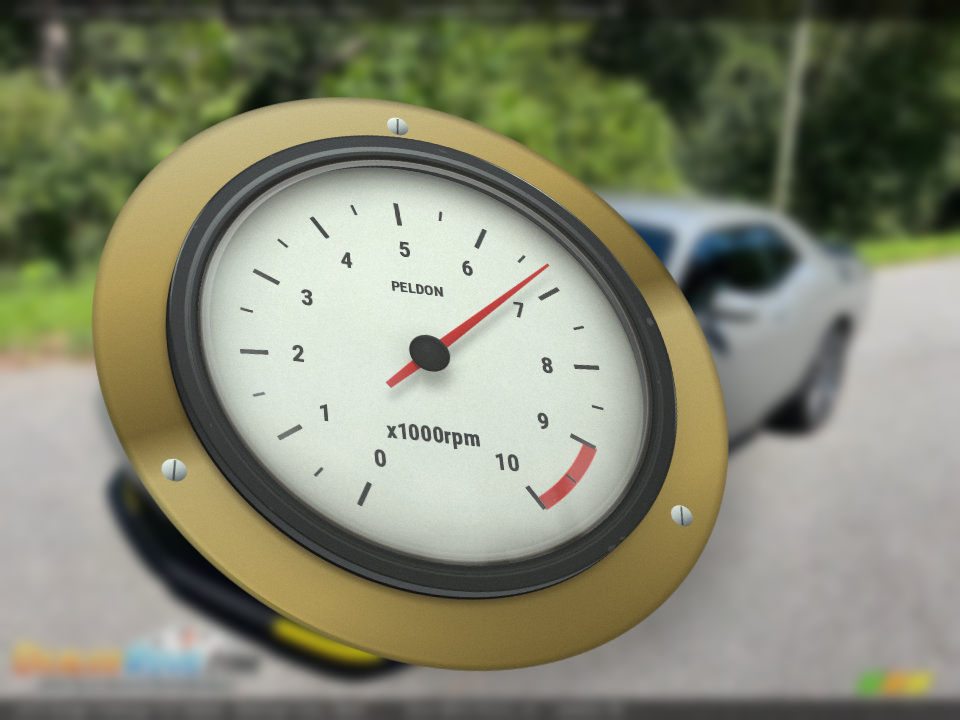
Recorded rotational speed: 6750; rpm
